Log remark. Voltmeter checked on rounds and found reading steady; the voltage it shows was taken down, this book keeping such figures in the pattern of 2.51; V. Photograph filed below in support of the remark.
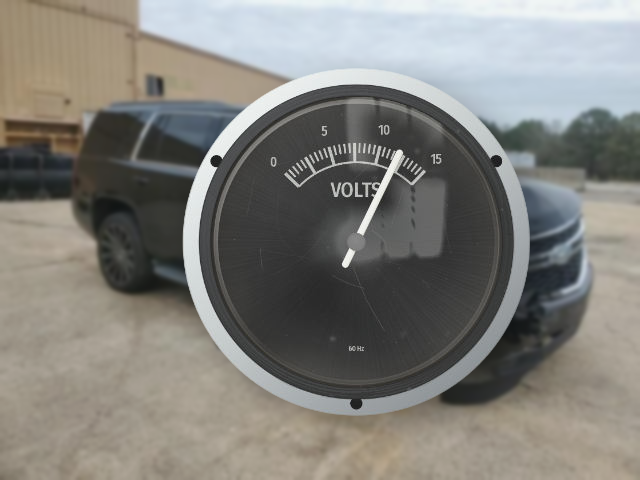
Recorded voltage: 12; V
